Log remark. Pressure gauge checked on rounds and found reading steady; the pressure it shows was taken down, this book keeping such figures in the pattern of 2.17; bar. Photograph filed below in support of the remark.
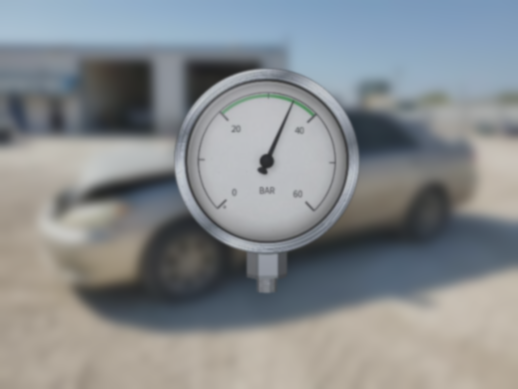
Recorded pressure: 35; bar
